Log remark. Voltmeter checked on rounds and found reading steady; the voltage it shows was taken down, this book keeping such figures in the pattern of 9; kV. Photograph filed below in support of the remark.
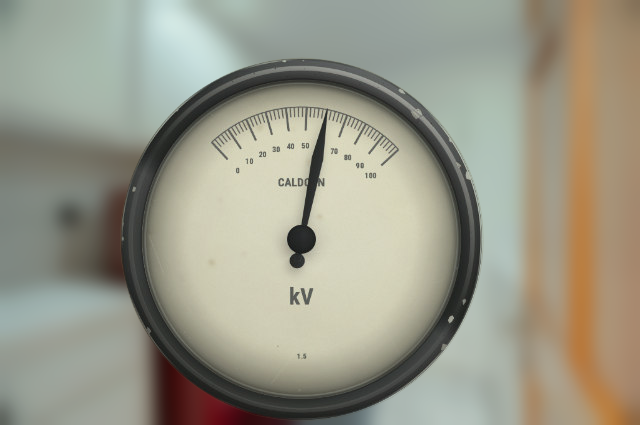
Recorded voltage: 60; kV
